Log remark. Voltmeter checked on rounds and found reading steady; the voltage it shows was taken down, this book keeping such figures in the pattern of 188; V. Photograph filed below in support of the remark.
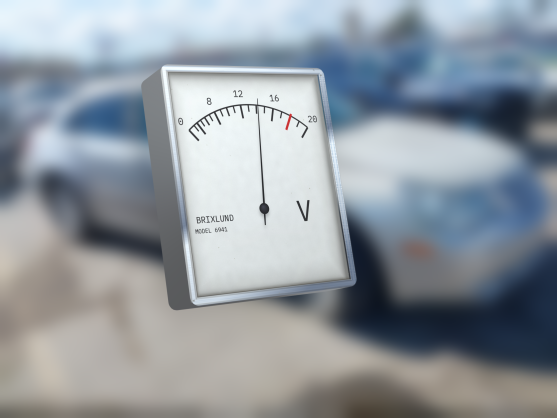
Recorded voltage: 14; V
